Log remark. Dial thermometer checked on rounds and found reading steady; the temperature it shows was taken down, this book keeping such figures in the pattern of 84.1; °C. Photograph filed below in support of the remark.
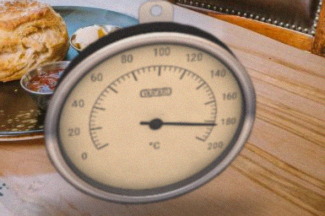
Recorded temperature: 180; °C
